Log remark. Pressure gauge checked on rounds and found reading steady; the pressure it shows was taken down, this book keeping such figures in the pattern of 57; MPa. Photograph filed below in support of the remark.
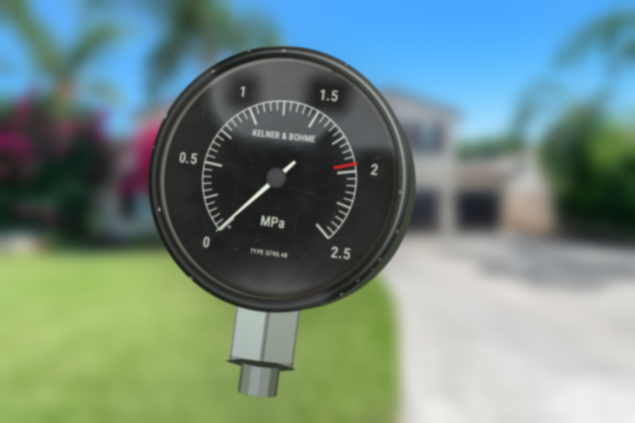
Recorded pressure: 0; MPa
